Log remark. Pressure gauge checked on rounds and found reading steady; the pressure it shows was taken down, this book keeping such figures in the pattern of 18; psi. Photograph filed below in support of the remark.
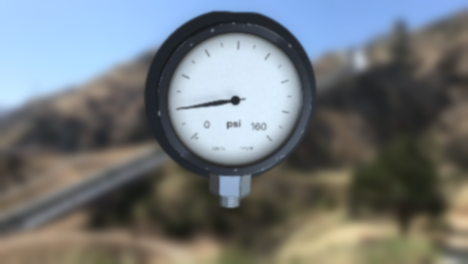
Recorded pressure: 20; psi
